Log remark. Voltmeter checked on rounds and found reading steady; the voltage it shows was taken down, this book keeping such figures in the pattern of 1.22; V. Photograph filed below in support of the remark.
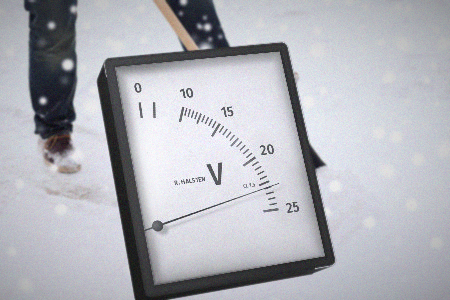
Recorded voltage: 23; V
